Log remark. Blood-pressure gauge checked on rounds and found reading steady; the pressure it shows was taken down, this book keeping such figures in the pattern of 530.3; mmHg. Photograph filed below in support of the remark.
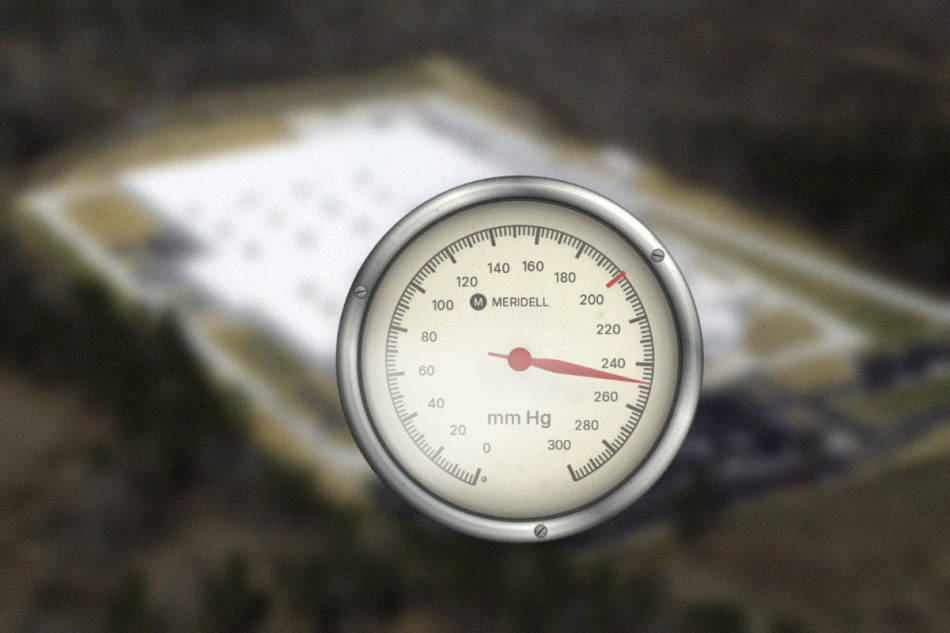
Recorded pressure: 248; mmHg
